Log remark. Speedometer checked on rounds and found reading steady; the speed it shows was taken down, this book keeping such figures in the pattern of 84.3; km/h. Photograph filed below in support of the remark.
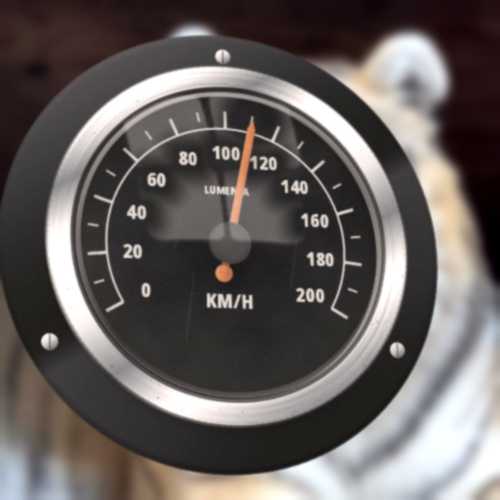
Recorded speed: 110; km/h
